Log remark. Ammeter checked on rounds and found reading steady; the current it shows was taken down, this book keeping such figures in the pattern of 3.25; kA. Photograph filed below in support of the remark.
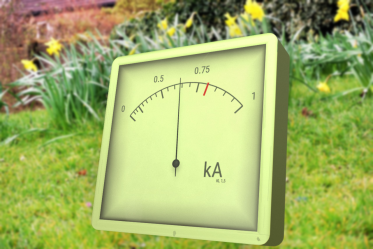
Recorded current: 0.65; kA
